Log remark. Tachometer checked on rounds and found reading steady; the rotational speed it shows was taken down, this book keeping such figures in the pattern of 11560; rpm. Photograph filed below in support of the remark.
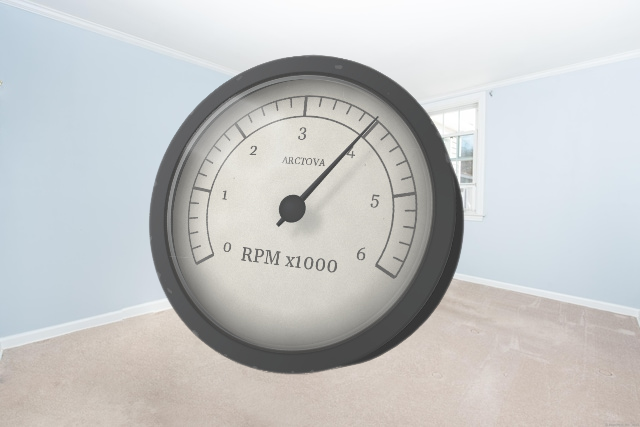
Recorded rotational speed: 4000; rpm
